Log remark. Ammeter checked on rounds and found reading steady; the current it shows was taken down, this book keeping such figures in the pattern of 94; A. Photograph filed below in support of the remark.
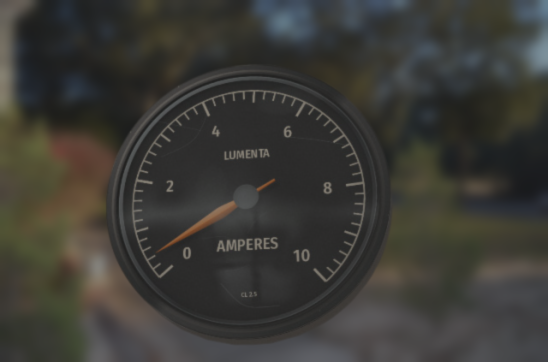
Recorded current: 0.4; A
